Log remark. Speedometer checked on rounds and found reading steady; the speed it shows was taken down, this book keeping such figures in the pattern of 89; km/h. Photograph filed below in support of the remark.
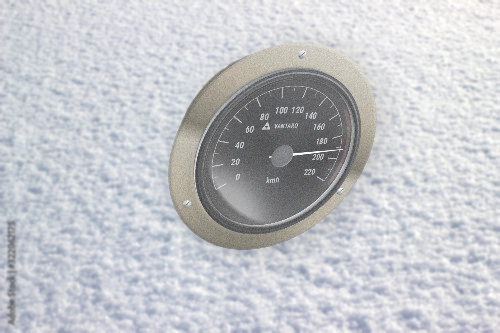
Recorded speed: 190; km/h
